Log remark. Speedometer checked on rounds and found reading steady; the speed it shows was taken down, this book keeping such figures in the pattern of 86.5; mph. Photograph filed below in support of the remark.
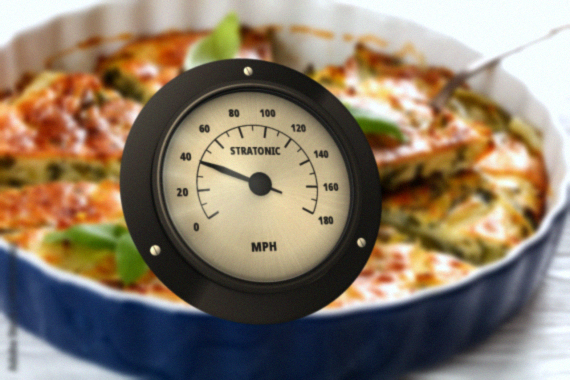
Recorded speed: 40; mph
